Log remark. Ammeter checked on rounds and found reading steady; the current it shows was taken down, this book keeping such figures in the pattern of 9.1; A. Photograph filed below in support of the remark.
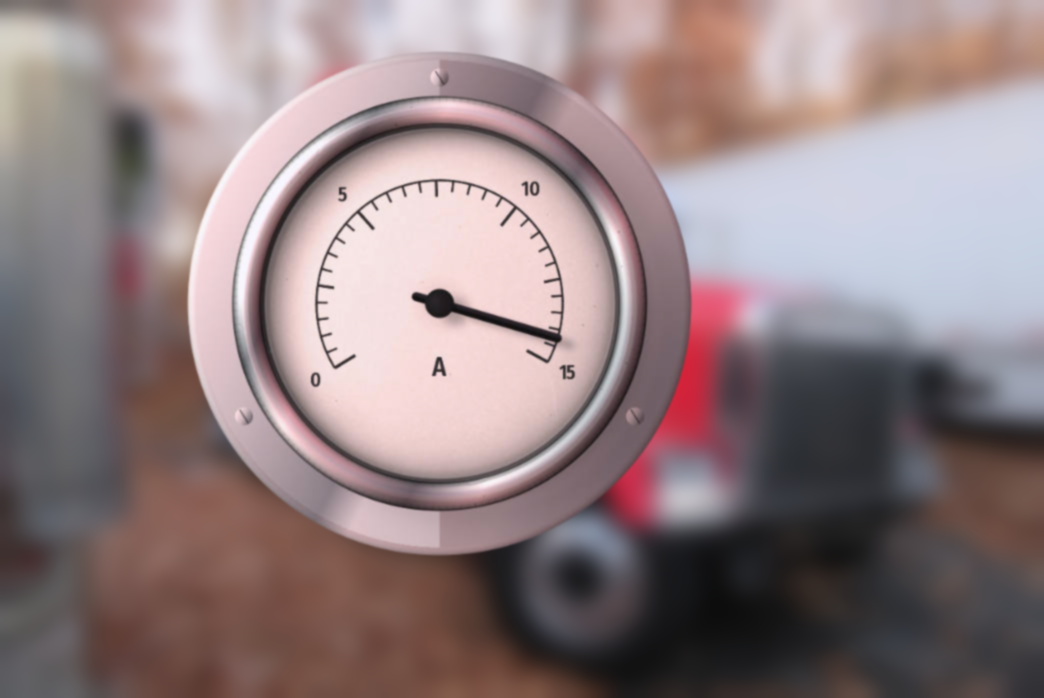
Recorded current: 14.25; A
